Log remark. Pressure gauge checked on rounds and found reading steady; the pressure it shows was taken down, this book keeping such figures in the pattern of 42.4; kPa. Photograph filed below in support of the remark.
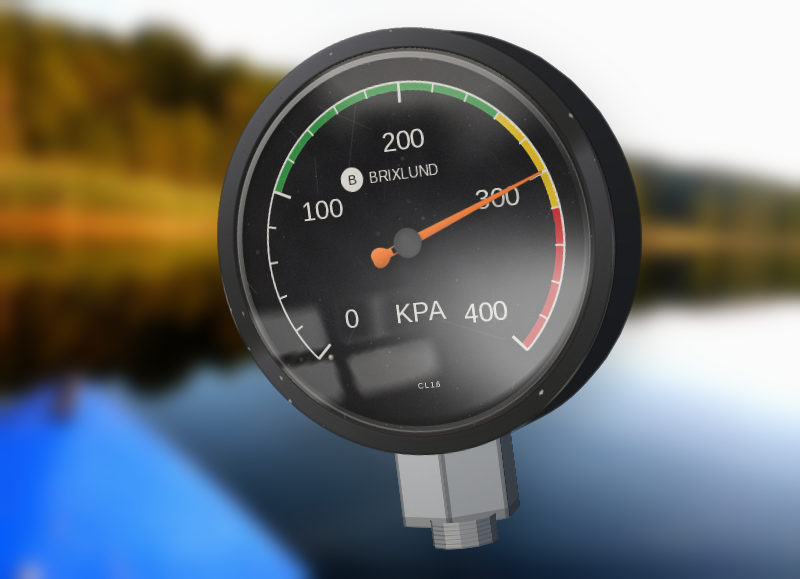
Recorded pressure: 300; kPa
